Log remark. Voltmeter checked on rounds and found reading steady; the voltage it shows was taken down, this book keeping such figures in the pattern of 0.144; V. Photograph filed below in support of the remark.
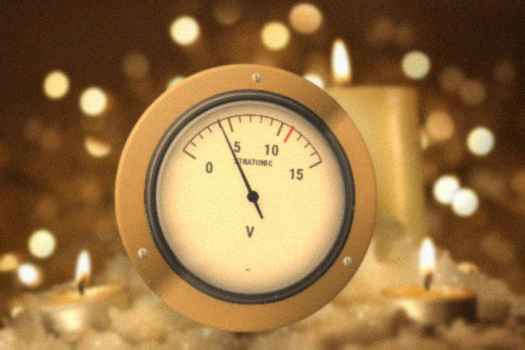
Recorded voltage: 4; V
